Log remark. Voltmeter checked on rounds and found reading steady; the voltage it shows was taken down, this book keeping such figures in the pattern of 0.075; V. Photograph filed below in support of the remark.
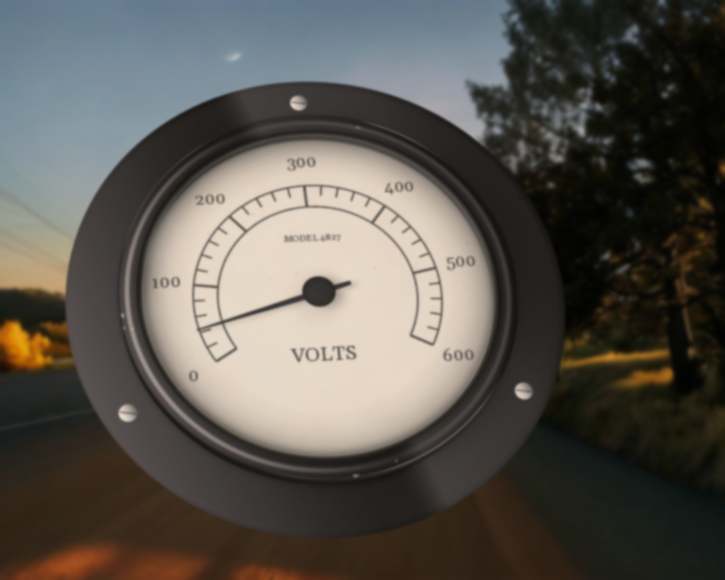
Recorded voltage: 40; V
